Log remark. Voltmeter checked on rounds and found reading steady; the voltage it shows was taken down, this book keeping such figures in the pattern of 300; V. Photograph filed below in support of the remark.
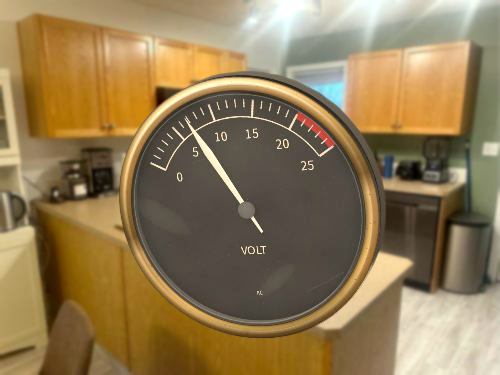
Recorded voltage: 7; V
